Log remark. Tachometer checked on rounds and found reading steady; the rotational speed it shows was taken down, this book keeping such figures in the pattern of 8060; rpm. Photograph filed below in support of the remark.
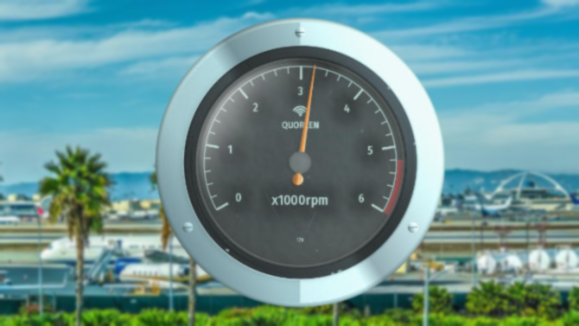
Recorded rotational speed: 3200; rpm
